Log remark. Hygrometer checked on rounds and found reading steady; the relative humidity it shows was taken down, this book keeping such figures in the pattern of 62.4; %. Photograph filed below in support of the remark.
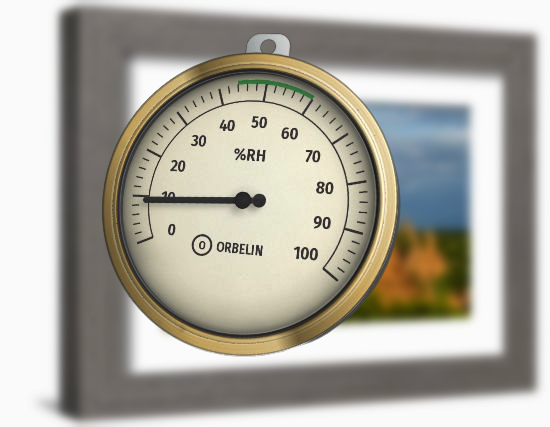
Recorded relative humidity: 9; %
